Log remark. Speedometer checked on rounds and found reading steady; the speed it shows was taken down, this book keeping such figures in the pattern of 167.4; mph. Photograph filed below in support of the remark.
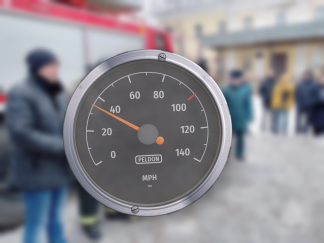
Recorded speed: 35; mph
